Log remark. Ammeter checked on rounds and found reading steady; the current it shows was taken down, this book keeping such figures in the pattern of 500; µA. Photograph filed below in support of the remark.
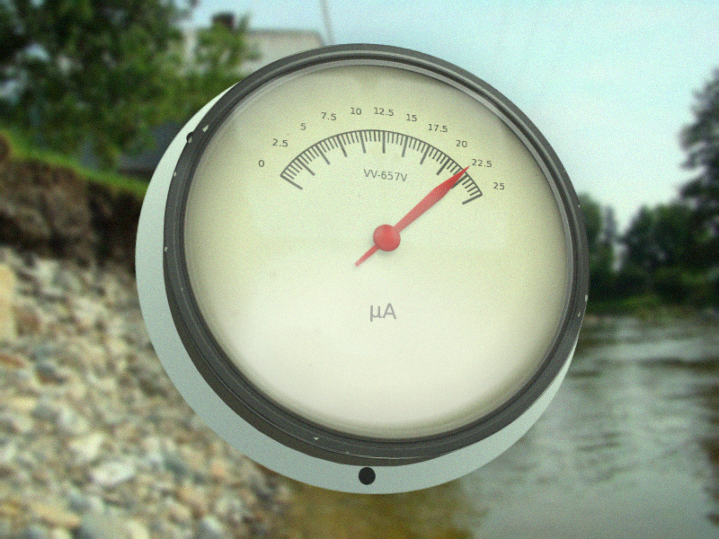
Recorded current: 22; µA
